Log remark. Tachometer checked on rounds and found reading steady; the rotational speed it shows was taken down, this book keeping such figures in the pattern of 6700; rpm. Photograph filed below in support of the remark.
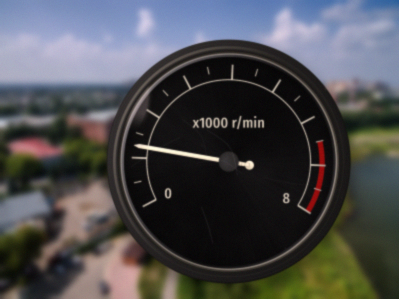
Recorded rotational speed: 1250; rpm
